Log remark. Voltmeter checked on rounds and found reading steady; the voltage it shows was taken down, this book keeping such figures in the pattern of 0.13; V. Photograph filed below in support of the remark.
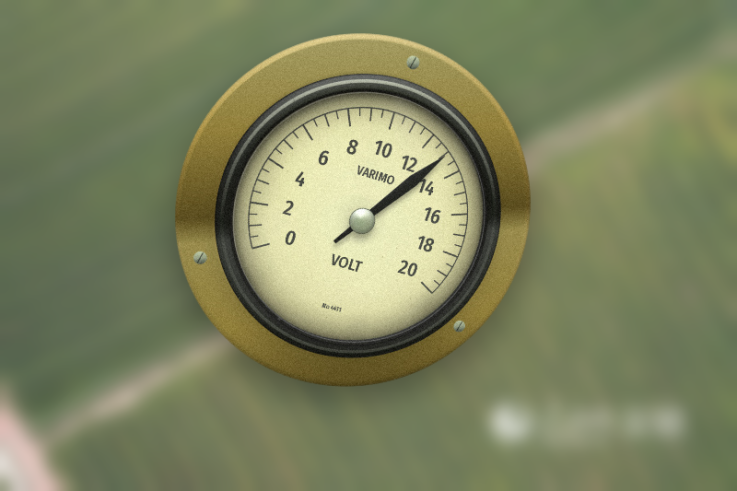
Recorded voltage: 13; V
